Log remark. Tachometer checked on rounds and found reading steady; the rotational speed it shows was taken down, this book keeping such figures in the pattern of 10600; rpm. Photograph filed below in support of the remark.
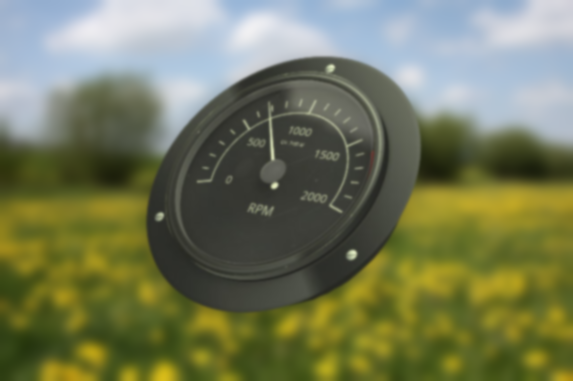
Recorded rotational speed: 700; rpm
